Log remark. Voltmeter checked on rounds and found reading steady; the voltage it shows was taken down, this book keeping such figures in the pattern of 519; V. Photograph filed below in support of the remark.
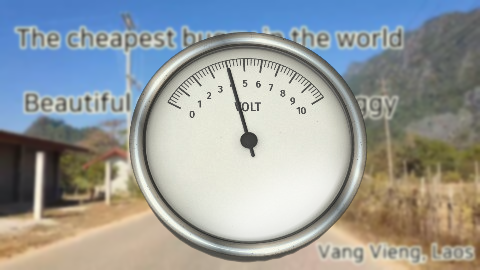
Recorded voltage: 4; V
